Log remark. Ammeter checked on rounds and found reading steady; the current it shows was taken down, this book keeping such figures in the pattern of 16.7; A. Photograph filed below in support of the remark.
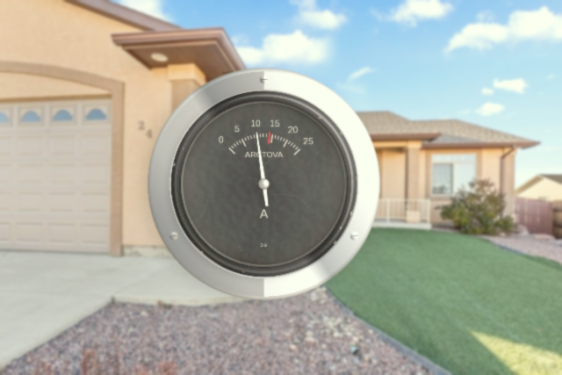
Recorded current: 10; A
